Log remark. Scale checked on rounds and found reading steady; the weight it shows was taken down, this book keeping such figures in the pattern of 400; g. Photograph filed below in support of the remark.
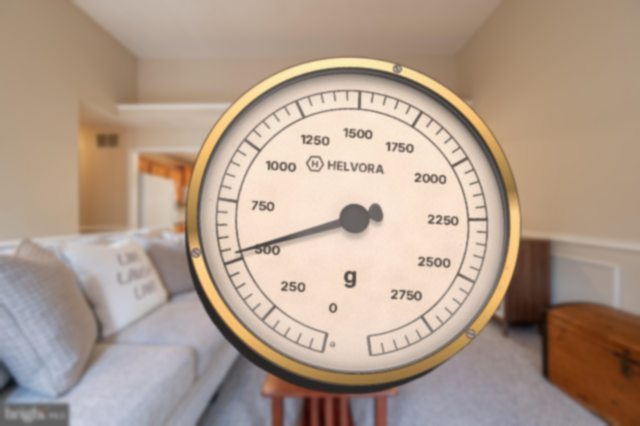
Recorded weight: 525; g
